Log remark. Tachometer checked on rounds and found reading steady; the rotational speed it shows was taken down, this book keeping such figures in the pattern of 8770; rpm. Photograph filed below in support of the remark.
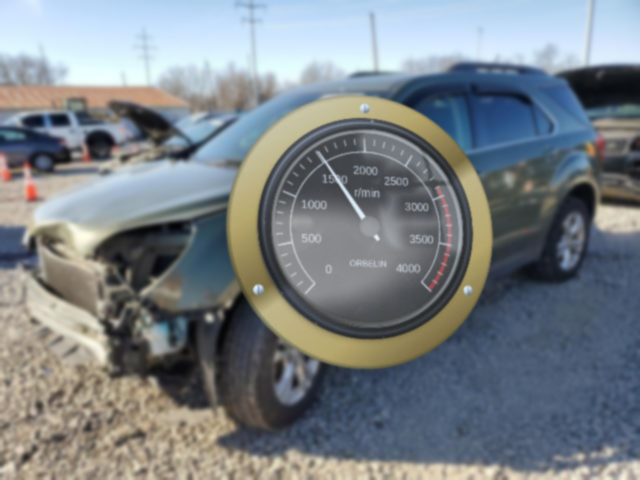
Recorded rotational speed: 1500; rpm
